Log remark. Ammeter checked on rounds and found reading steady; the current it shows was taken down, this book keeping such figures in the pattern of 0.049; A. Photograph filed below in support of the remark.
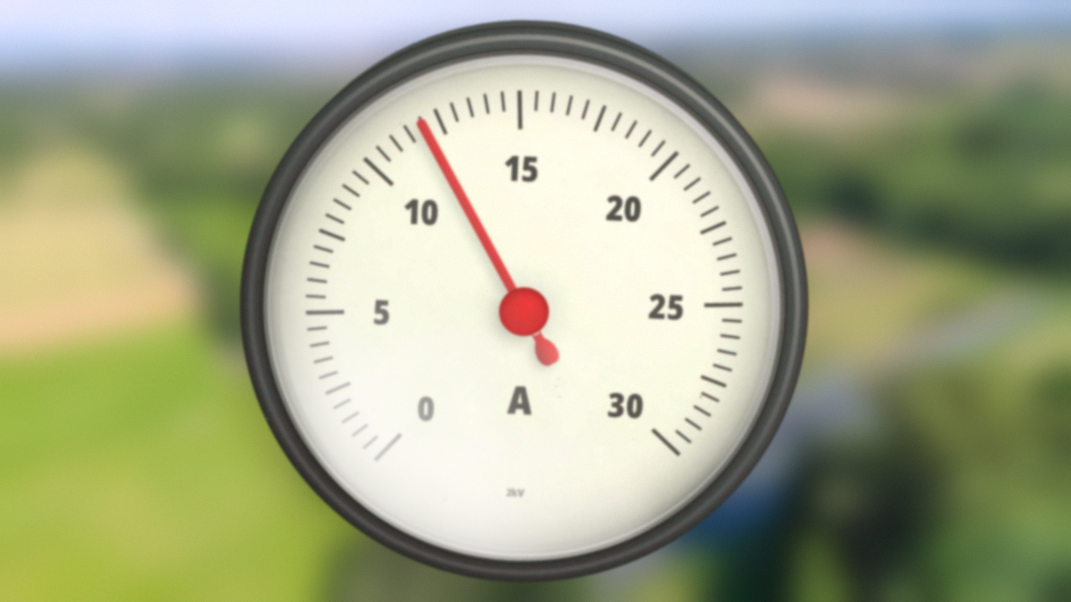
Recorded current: 12; A
